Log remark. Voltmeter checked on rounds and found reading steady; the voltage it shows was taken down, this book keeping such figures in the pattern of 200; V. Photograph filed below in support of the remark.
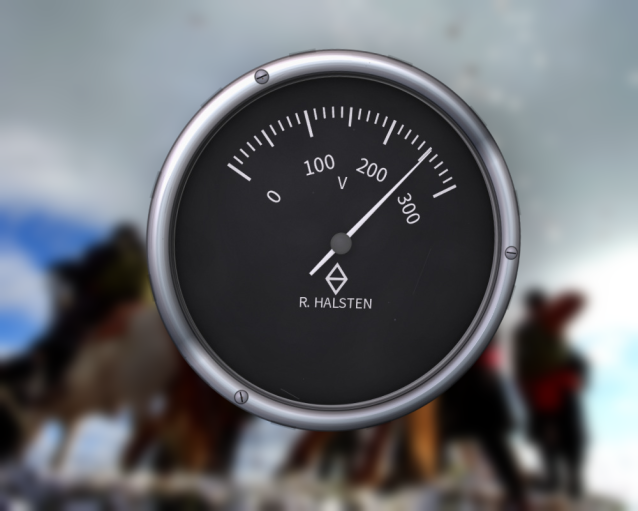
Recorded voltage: 250; V
